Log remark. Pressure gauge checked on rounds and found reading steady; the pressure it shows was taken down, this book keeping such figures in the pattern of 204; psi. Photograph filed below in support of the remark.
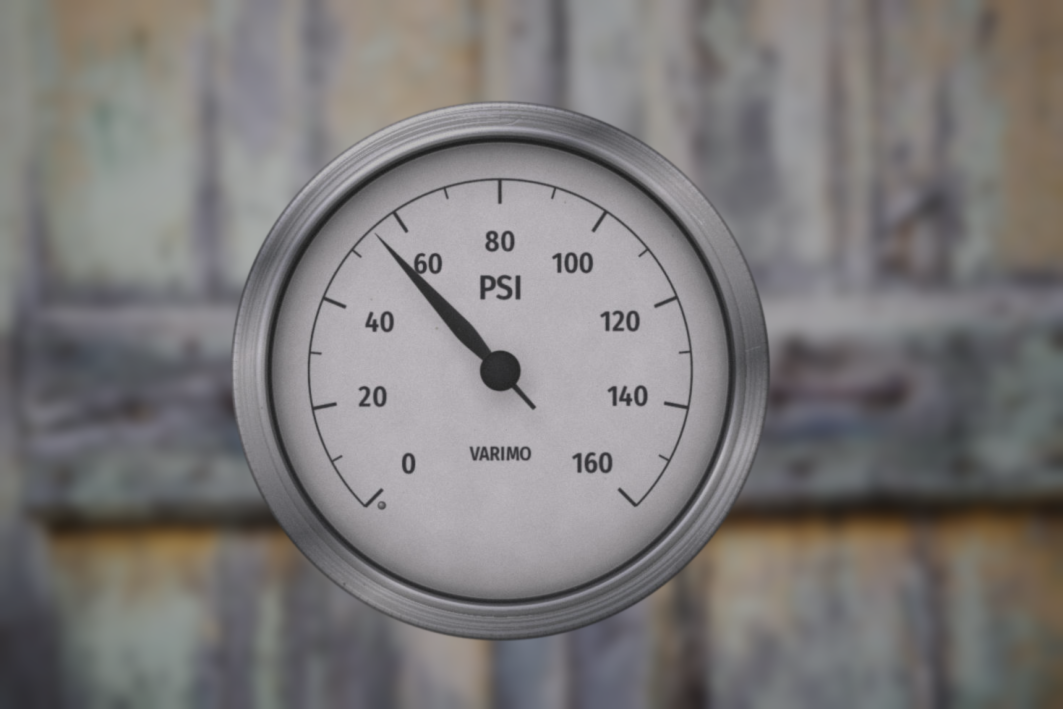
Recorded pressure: 55; psi
